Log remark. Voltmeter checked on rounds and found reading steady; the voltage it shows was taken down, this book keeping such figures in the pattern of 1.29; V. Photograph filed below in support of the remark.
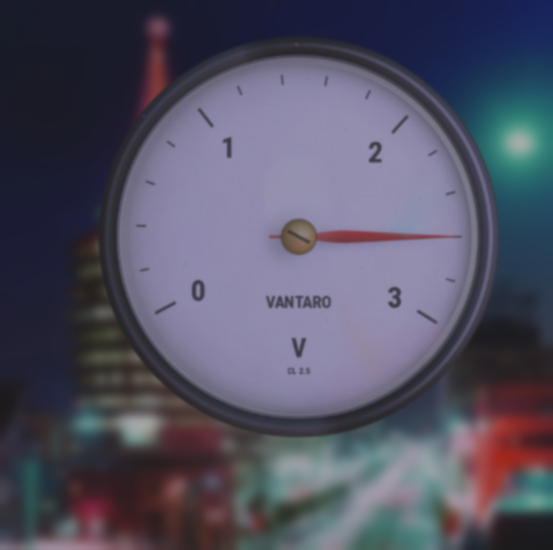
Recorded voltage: 2.6; V
